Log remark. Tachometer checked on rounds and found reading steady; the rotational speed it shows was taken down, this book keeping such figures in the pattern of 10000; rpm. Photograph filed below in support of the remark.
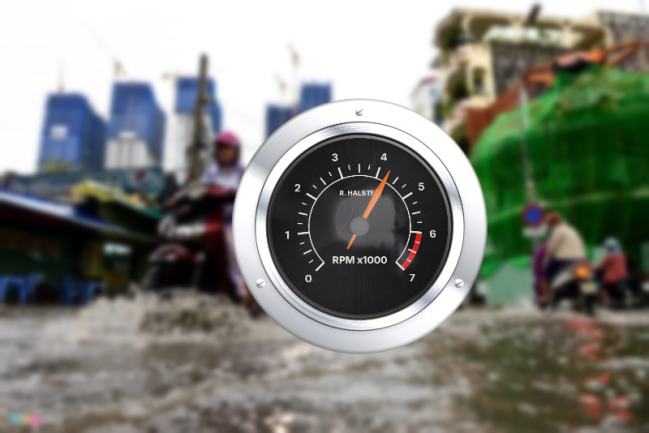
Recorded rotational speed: 4250; rpm
